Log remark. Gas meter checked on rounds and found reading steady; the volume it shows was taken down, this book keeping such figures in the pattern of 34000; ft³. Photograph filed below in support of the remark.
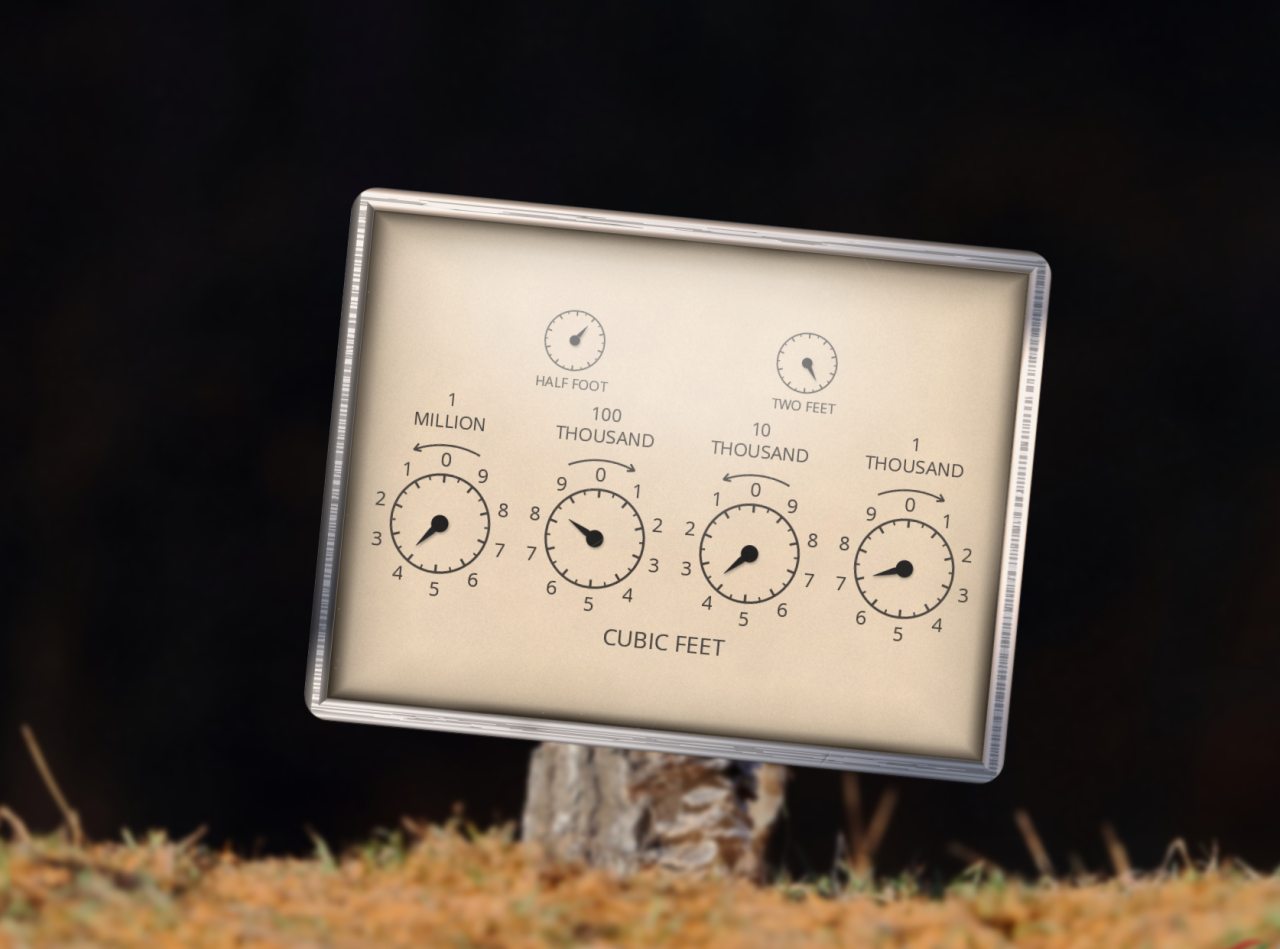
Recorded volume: 383700; ft³
